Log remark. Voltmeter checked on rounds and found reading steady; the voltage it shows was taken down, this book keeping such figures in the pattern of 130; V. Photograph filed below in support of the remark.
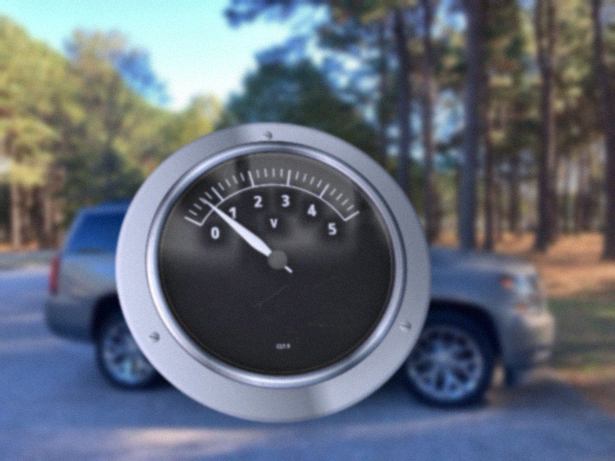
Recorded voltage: 0.6; V
